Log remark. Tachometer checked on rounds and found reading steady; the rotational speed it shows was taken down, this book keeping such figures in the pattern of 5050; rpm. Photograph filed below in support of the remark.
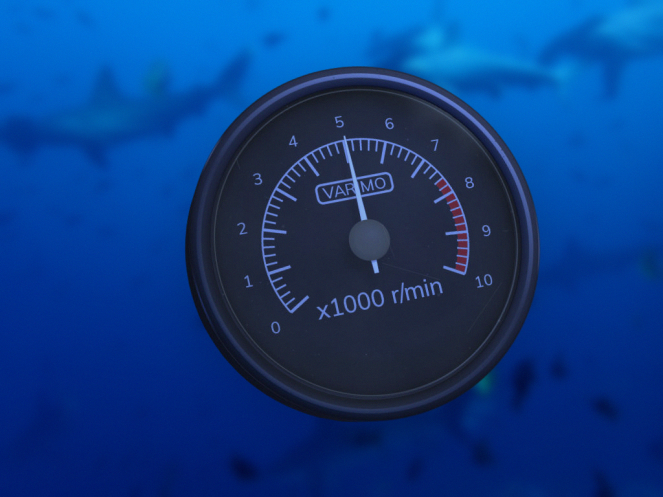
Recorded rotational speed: 5000; rpm
